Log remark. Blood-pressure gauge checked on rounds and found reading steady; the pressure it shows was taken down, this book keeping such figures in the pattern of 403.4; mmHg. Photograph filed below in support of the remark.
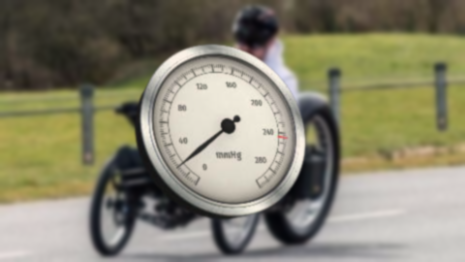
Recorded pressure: 20; mmHg
